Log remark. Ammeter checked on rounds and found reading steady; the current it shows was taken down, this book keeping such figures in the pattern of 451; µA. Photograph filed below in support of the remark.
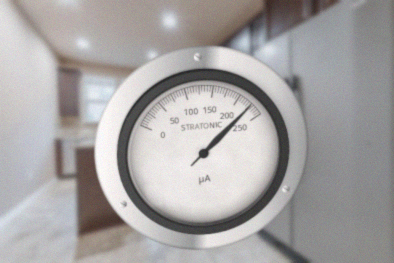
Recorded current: 225; µA
